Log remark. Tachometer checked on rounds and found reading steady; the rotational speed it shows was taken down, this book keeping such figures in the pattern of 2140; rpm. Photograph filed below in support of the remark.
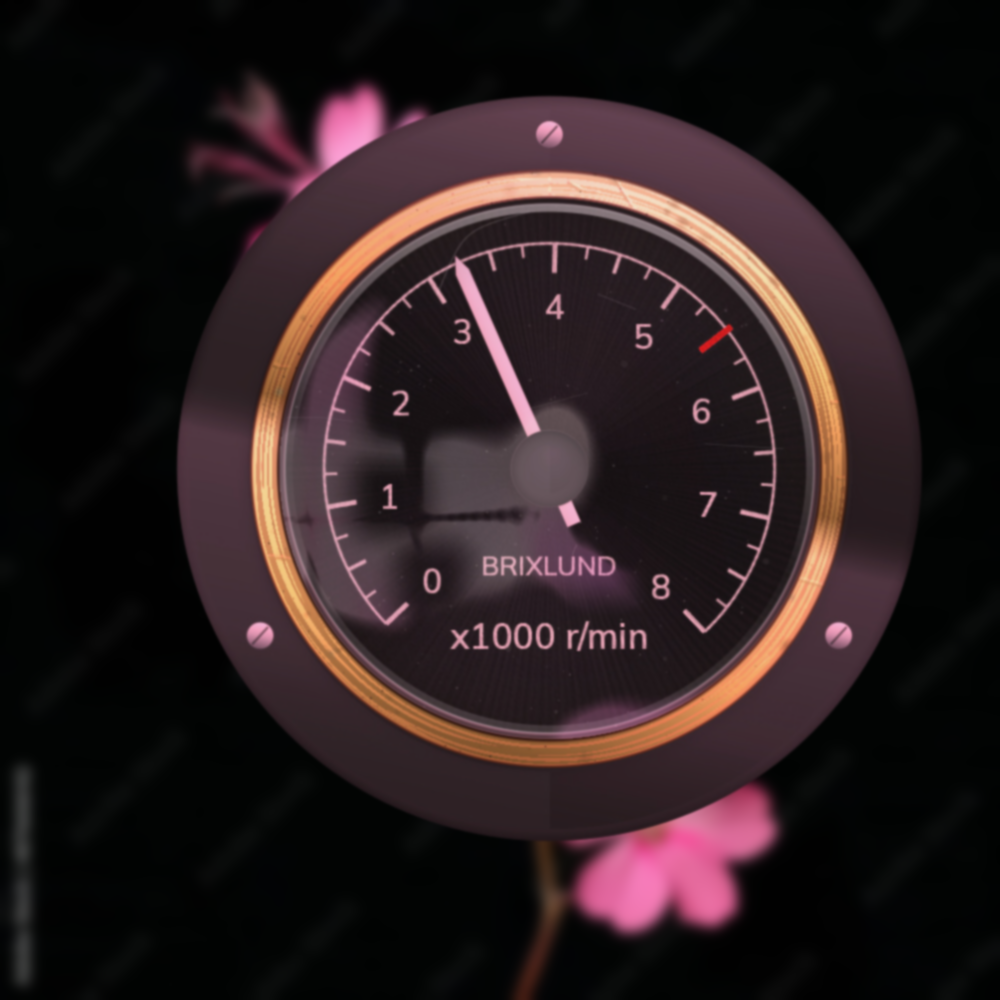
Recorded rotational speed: 3250; rpm
